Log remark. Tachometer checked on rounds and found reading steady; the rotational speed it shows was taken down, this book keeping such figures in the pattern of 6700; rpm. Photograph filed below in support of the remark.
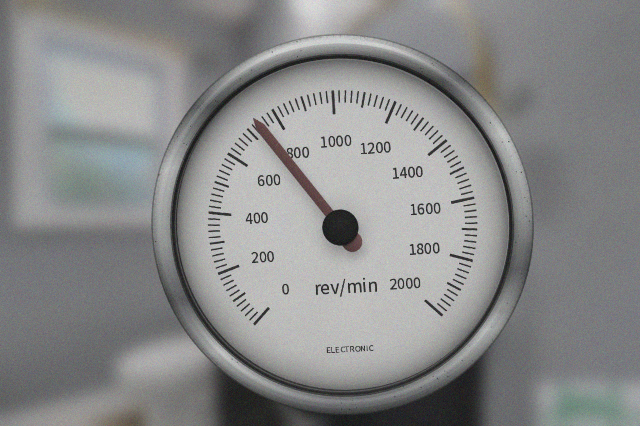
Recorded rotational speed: 740; rpm
